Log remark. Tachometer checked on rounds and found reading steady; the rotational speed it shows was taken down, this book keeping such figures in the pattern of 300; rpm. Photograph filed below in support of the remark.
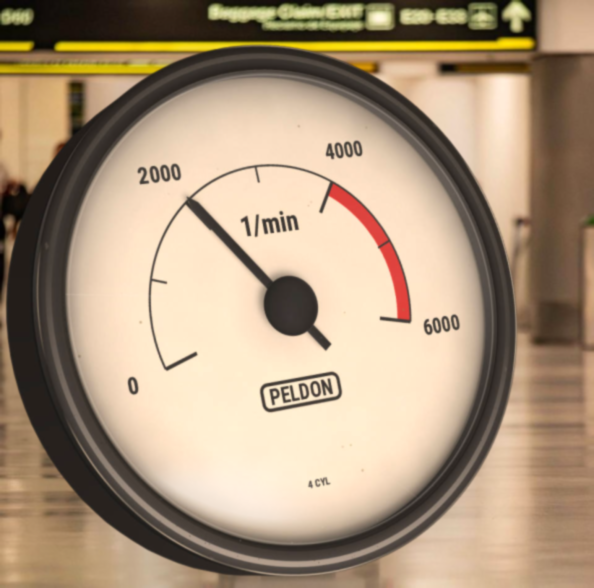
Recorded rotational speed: 2000; rpm
